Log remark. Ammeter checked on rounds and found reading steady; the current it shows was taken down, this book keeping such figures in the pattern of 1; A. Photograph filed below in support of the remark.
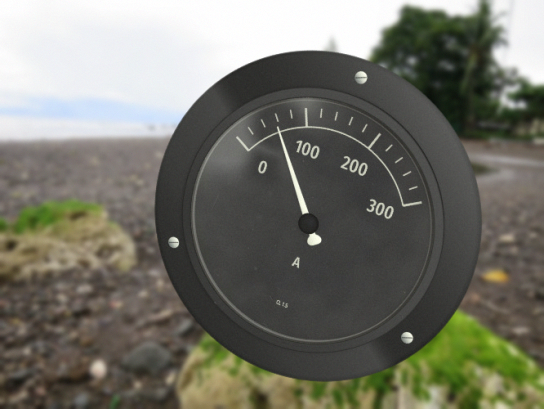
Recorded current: 60; A
